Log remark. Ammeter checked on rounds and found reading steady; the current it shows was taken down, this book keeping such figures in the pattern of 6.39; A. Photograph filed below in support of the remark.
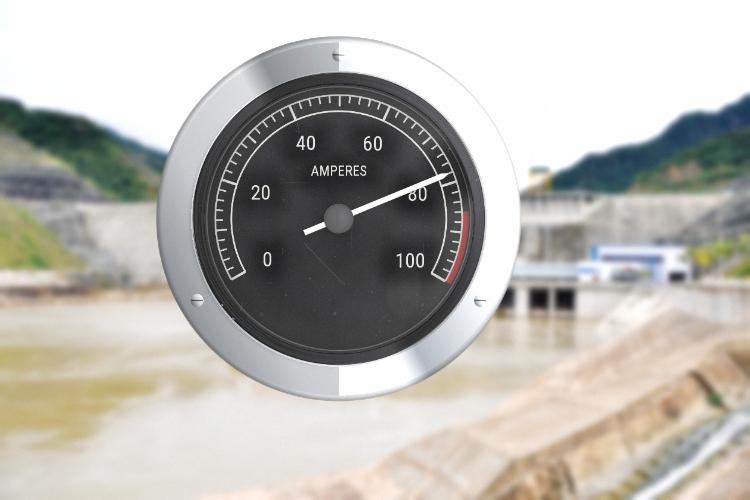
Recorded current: 78; A
